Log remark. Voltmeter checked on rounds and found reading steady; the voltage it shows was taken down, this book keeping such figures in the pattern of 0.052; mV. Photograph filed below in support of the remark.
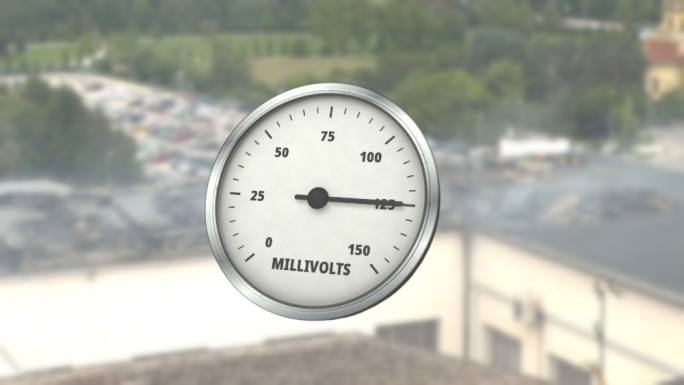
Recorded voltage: 125; mV
